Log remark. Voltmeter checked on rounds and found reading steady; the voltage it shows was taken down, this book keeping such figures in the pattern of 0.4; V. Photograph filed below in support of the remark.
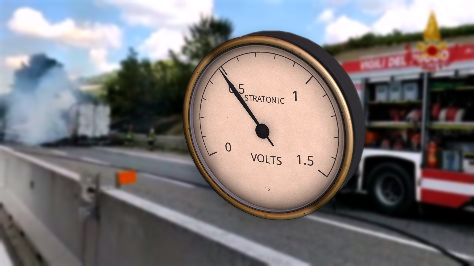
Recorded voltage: 0.5; V
